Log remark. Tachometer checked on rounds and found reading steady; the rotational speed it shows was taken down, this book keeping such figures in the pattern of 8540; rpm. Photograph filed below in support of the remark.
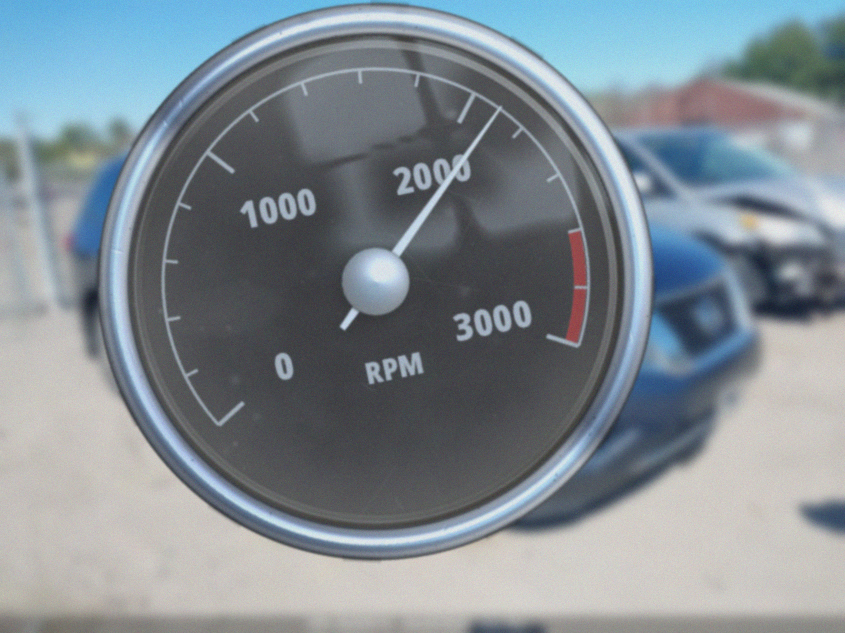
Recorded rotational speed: 2100; rpm
